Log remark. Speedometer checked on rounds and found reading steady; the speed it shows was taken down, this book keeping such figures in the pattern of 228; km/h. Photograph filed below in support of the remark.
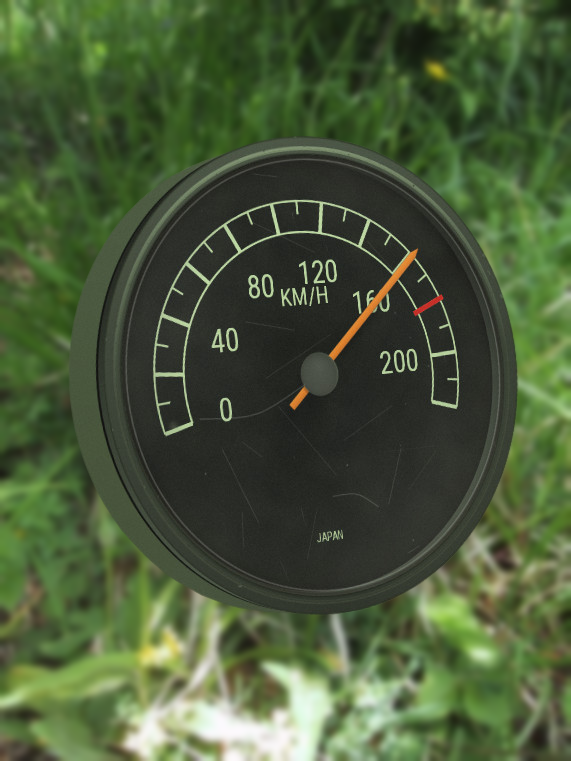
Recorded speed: 160; km/h
